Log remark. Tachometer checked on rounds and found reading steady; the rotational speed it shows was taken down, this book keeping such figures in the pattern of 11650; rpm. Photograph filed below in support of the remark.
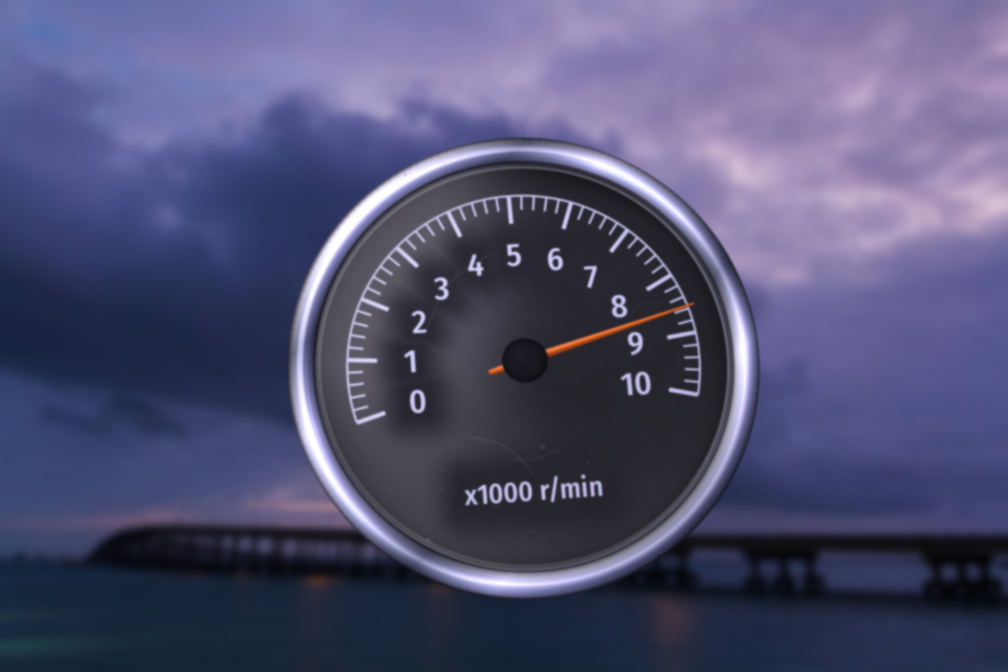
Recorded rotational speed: 8600; rpm
